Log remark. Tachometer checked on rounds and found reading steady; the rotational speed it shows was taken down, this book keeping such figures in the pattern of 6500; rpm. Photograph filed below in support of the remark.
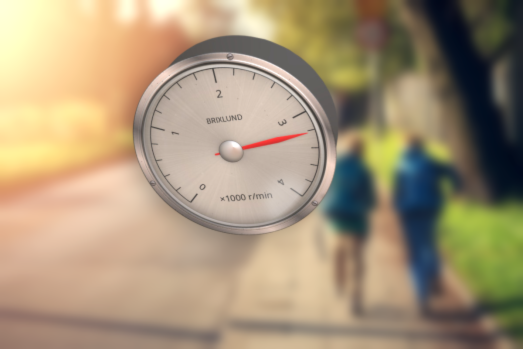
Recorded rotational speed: 3200; rpm
